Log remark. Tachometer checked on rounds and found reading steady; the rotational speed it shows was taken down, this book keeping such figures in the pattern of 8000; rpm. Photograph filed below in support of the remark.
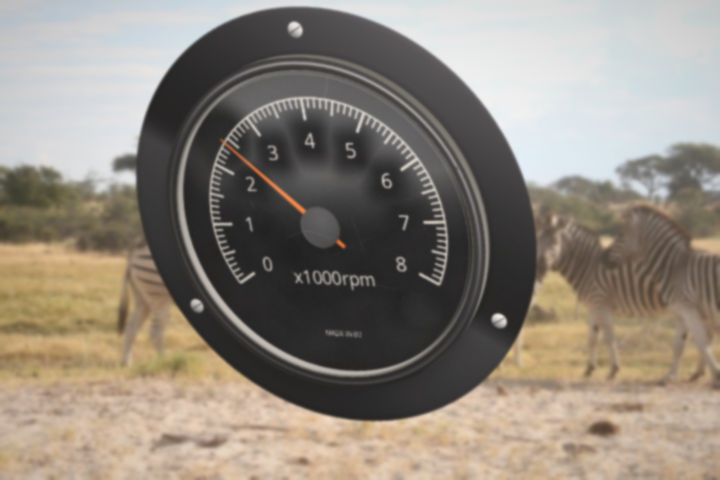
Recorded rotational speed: 2500; rpm
